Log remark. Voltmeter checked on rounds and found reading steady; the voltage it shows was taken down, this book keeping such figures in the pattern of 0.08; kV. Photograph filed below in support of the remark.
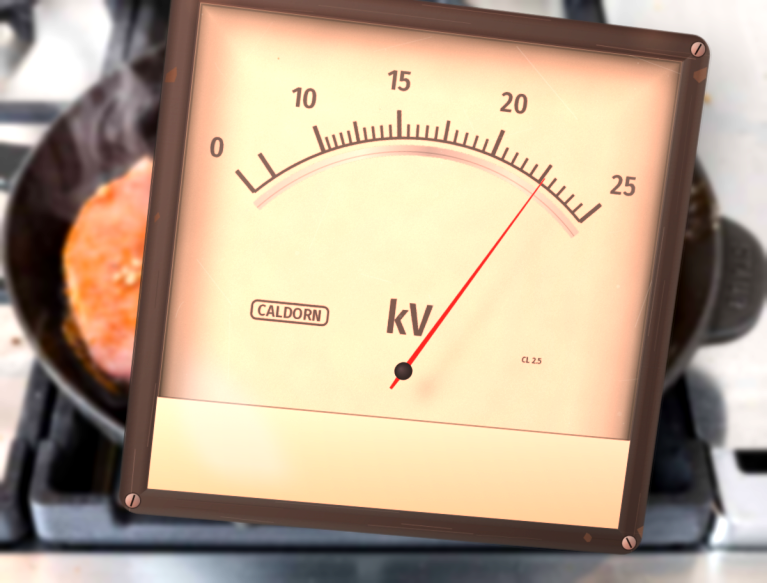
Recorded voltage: 22.5; kV
